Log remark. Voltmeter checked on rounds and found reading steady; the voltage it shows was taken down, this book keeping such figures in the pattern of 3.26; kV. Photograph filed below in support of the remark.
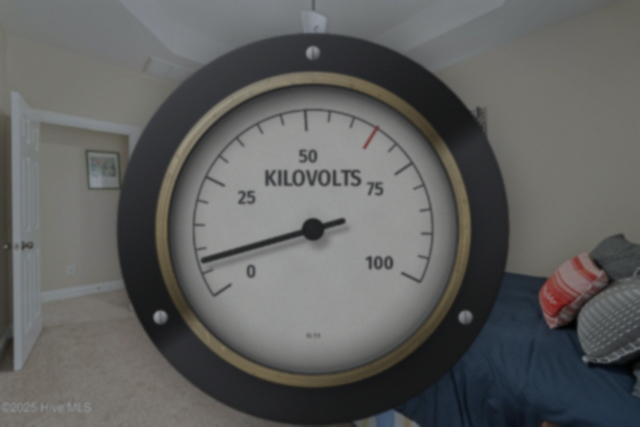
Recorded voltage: 7.5; kV
